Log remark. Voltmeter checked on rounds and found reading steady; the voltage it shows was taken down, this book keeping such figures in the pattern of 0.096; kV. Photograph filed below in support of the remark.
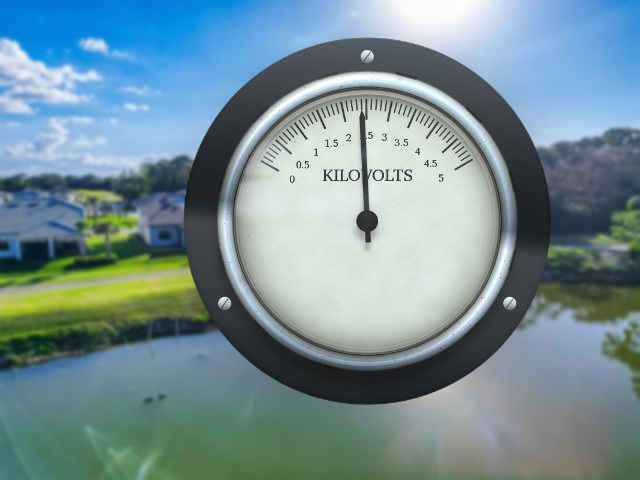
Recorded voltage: 2.4; kV
